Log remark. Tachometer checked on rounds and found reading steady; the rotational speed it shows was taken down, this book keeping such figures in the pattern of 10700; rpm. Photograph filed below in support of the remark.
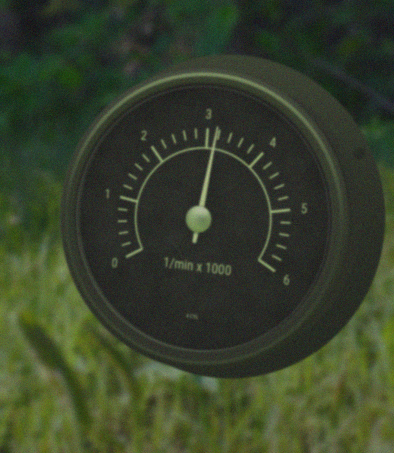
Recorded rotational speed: 3200; rpm
